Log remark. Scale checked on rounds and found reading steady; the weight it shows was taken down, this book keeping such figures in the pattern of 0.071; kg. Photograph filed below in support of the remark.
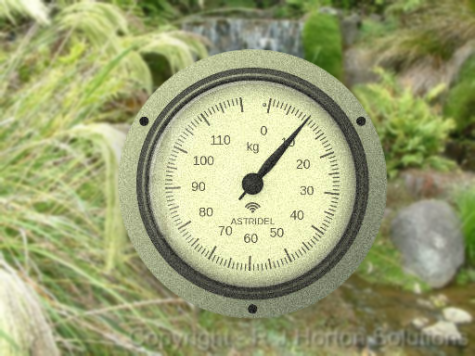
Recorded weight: 10; kg
